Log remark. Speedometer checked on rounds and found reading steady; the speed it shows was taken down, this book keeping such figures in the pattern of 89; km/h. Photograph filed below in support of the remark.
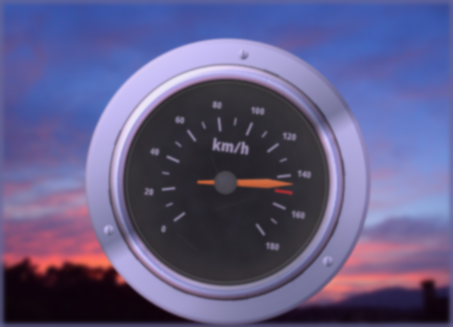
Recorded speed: 145; km/h
